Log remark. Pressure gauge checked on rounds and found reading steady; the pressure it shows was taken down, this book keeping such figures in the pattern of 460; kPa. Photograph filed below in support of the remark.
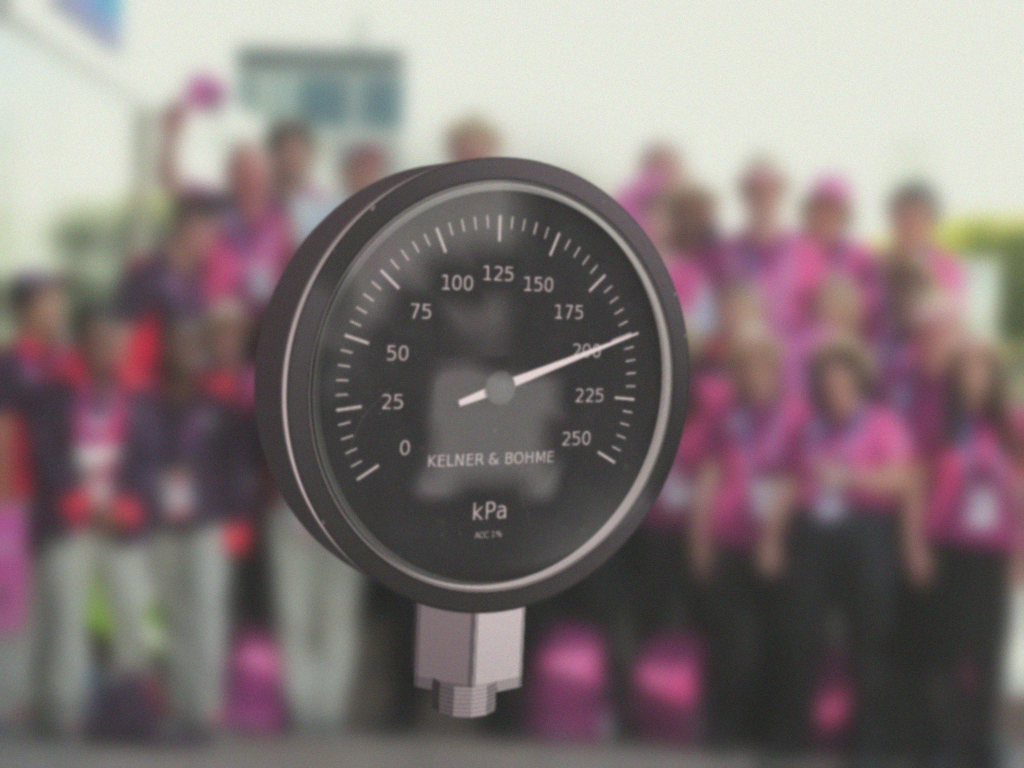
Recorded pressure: 200; kPa
